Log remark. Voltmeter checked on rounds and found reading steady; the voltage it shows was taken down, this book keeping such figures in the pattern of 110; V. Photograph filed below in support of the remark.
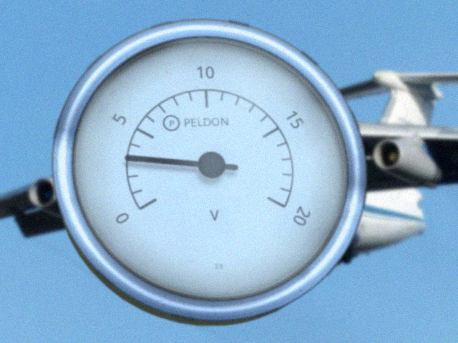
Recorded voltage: 3; V
